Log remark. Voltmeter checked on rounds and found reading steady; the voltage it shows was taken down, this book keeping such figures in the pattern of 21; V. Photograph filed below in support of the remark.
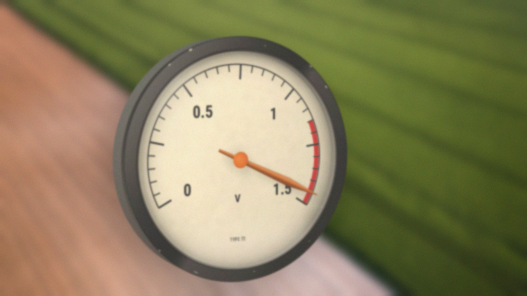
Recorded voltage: 1.45; V
